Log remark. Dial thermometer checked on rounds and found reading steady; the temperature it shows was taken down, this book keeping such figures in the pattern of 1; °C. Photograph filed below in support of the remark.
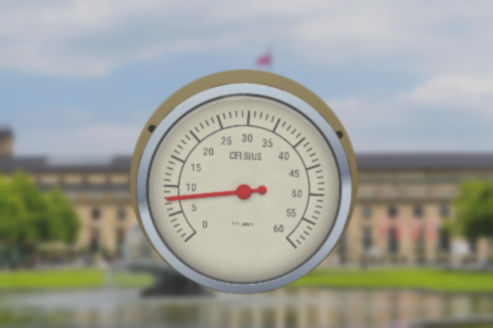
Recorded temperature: 8; °C
